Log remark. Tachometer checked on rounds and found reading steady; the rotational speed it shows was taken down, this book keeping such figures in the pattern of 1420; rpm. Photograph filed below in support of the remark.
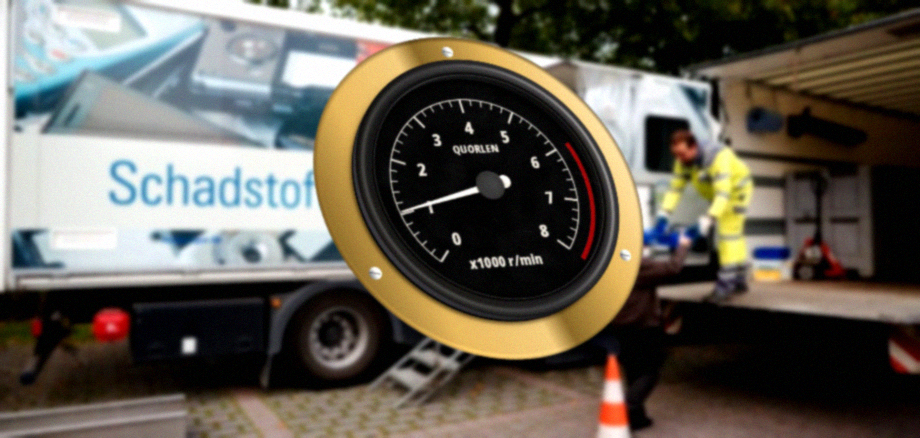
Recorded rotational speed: 1000; rpm
